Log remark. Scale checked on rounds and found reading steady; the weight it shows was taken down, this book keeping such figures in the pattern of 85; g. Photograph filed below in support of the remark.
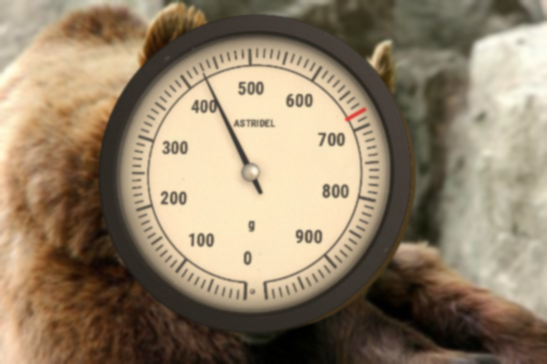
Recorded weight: 430; g
